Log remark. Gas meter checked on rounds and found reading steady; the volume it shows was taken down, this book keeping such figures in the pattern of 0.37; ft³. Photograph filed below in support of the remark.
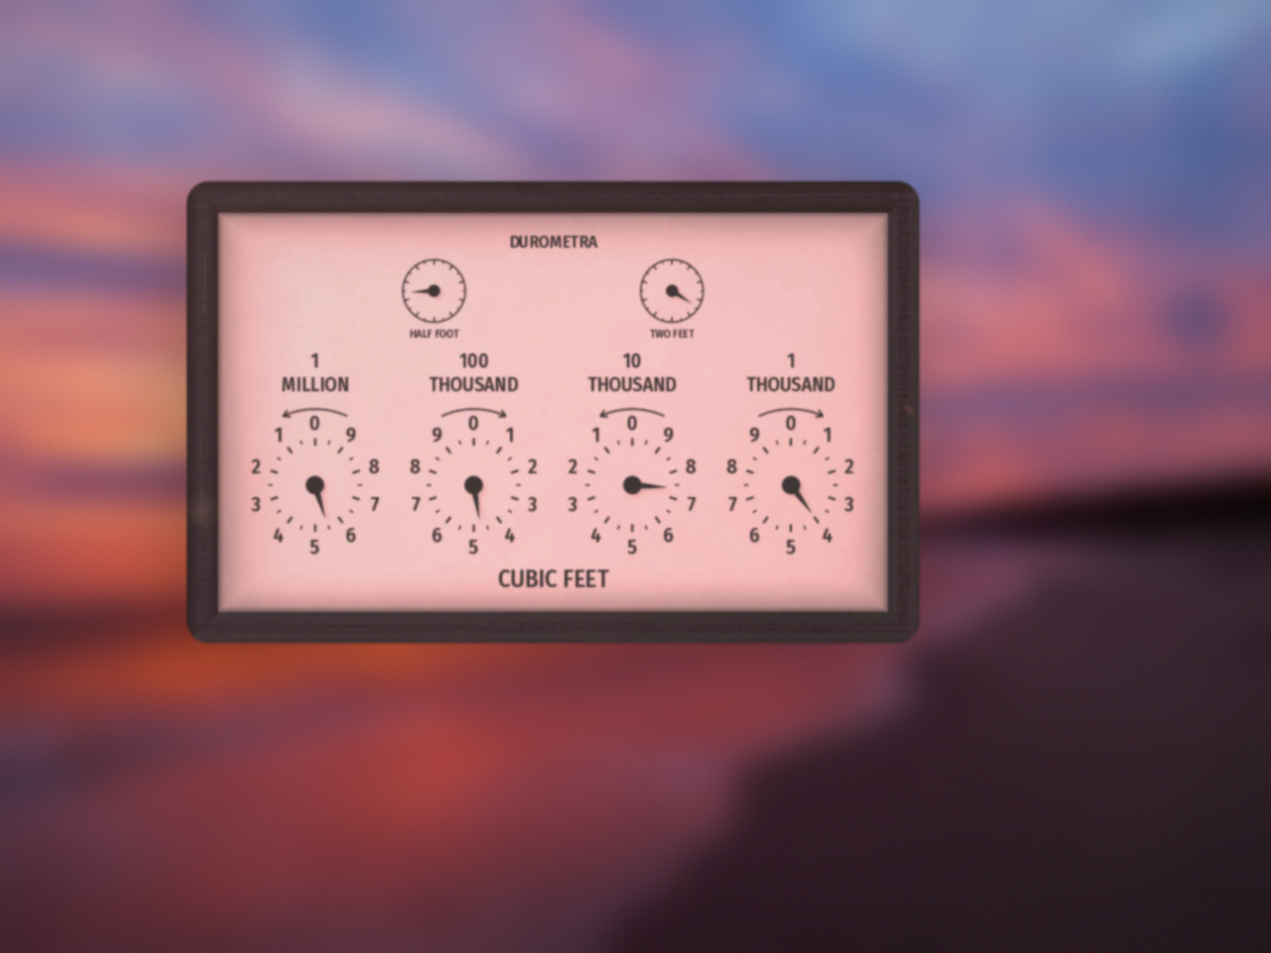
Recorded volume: 547400; ft³
